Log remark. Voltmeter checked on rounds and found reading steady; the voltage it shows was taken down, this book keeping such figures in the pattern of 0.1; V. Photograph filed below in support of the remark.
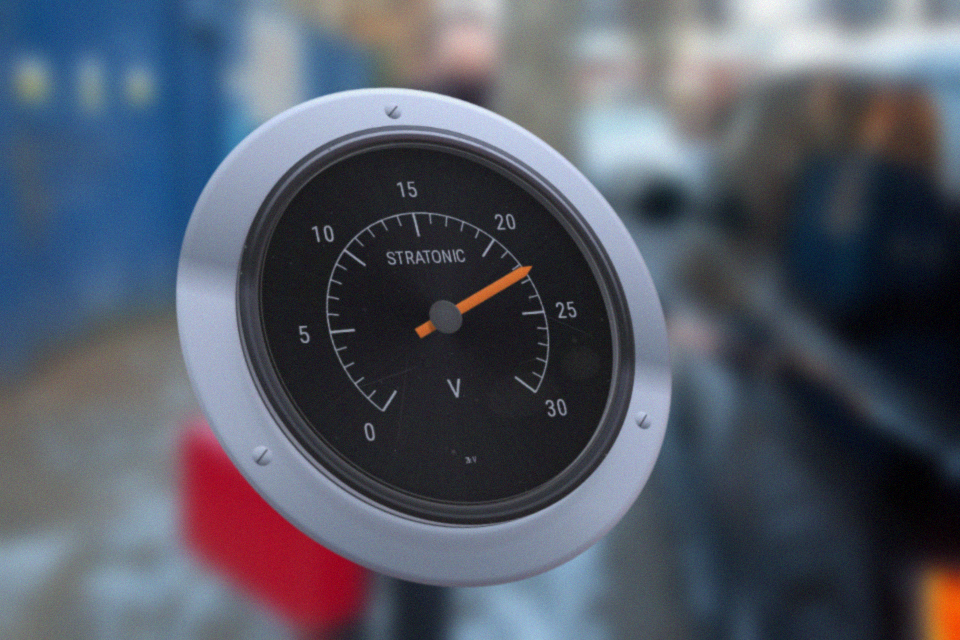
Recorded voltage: 22.5; V
